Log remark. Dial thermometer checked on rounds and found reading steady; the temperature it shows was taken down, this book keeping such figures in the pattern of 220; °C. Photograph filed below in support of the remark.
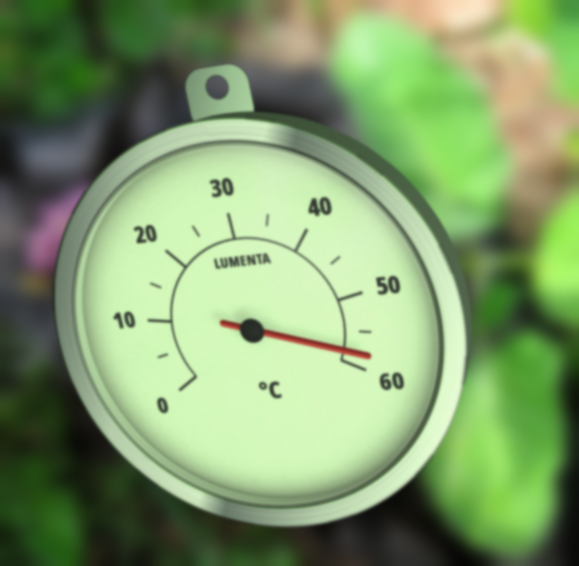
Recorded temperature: 57.5; °C
